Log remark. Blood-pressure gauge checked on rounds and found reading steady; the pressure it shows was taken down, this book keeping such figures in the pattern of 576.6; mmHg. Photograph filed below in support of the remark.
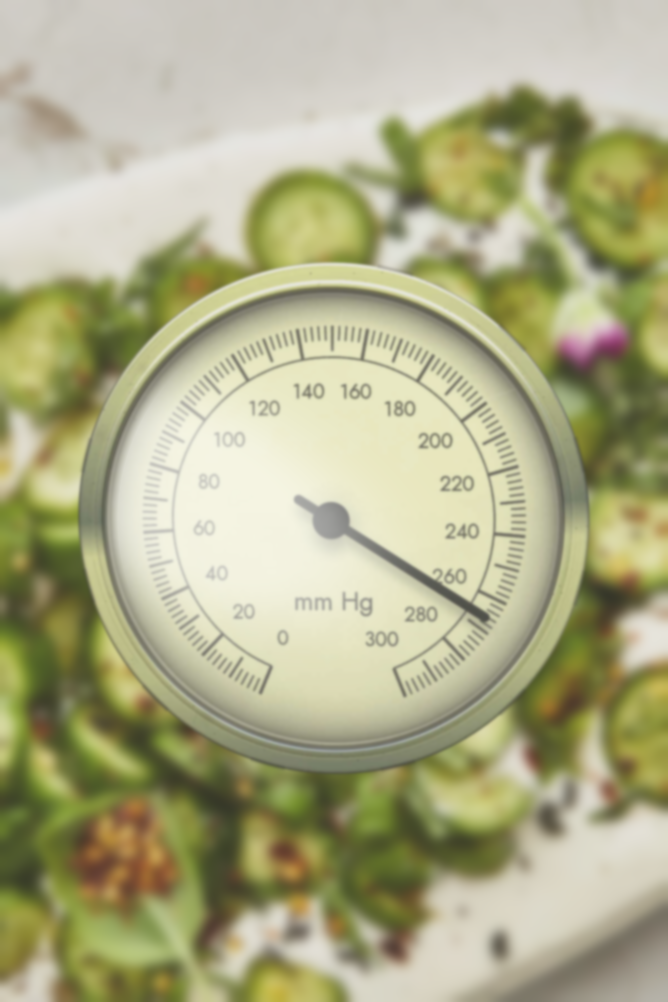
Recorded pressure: 266; mmHg
